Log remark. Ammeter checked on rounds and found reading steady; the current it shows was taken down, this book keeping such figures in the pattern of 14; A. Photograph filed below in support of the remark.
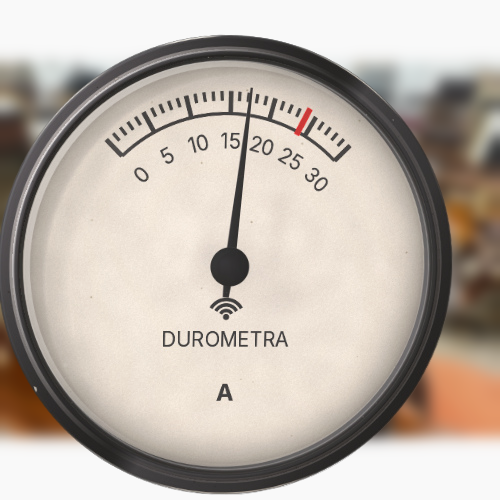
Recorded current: 17; A
